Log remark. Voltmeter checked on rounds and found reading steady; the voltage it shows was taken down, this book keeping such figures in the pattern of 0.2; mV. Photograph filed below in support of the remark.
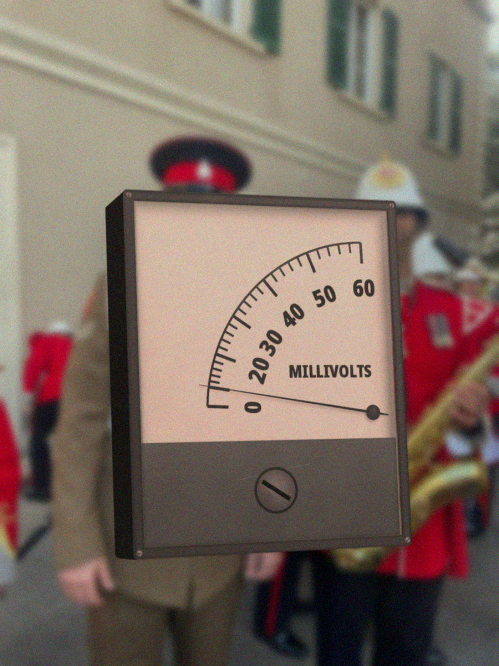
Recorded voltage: 10; mV
